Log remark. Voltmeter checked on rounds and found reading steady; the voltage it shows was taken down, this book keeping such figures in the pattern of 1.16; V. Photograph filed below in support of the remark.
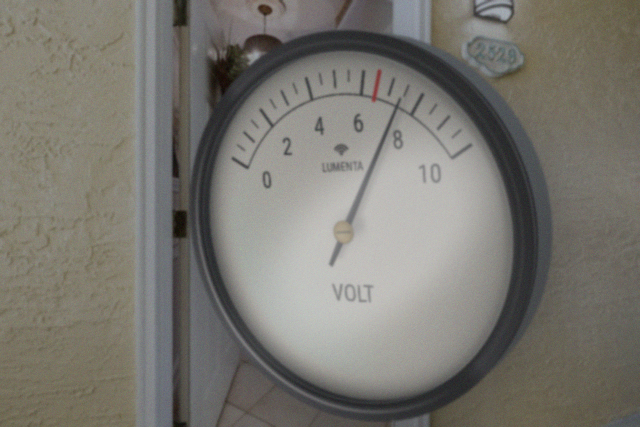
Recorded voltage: 7.5; V
